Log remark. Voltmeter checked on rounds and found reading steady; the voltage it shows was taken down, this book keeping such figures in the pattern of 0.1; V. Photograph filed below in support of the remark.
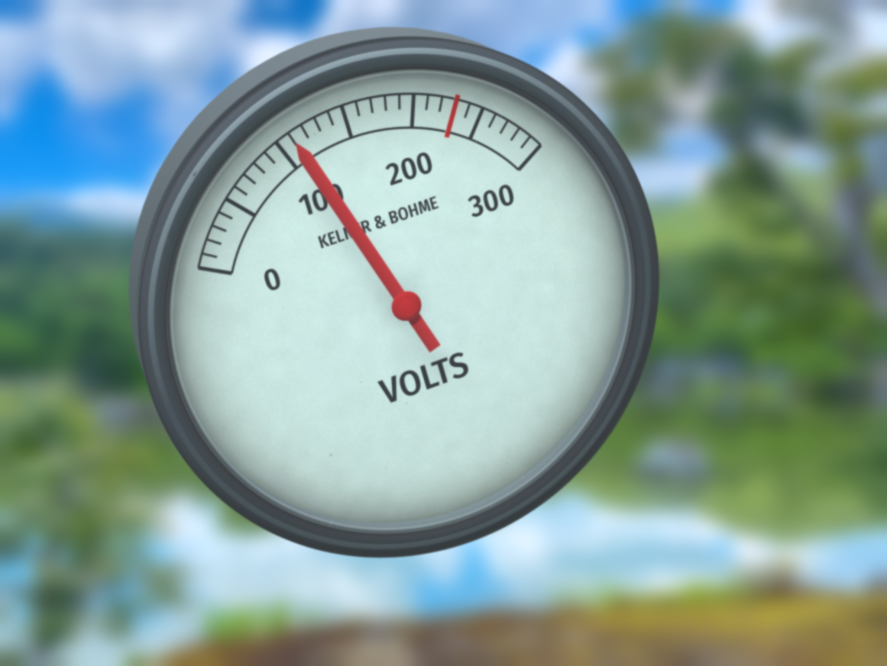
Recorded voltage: 110; V
